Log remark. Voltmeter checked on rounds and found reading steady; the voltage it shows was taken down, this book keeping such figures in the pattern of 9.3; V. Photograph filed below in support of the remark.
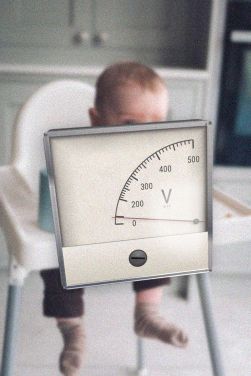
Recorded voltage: 100; V
